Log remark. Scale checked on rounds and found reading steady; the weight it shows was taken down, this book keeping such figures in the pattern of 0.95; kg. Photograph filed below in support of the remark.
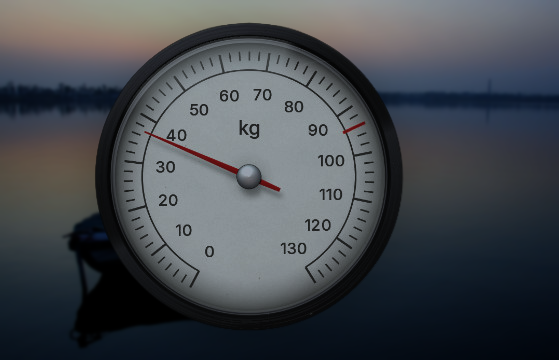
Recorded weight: 37; kg
